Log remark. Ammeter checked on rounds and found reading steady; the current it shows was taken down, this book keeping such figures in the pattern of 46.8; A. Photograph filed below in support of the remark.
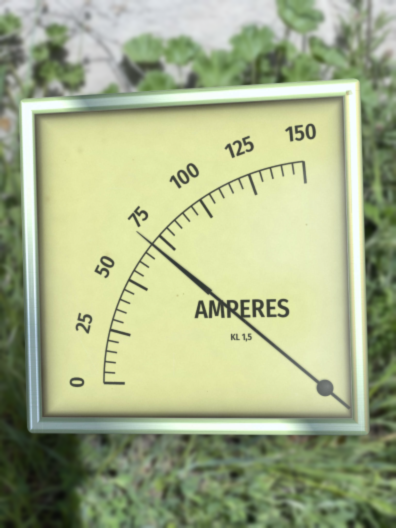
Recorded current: 70; A
